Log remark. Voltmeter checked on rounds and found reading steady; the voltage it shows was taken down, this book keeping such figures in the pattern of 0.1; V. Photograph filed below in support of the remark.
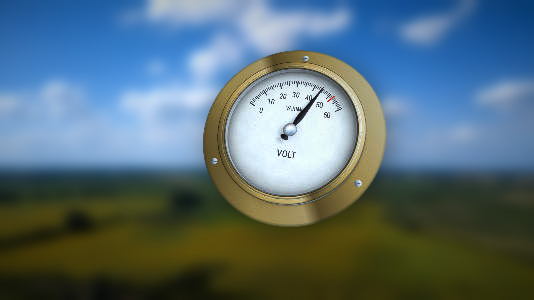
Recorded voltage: 45; V
